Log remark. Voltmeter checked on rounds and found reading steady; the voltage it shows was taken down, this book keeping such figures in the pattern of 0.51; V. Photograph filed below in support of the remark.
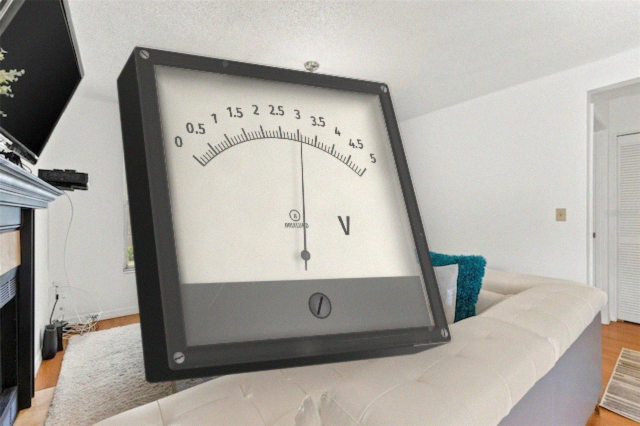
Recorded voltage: 3; V
